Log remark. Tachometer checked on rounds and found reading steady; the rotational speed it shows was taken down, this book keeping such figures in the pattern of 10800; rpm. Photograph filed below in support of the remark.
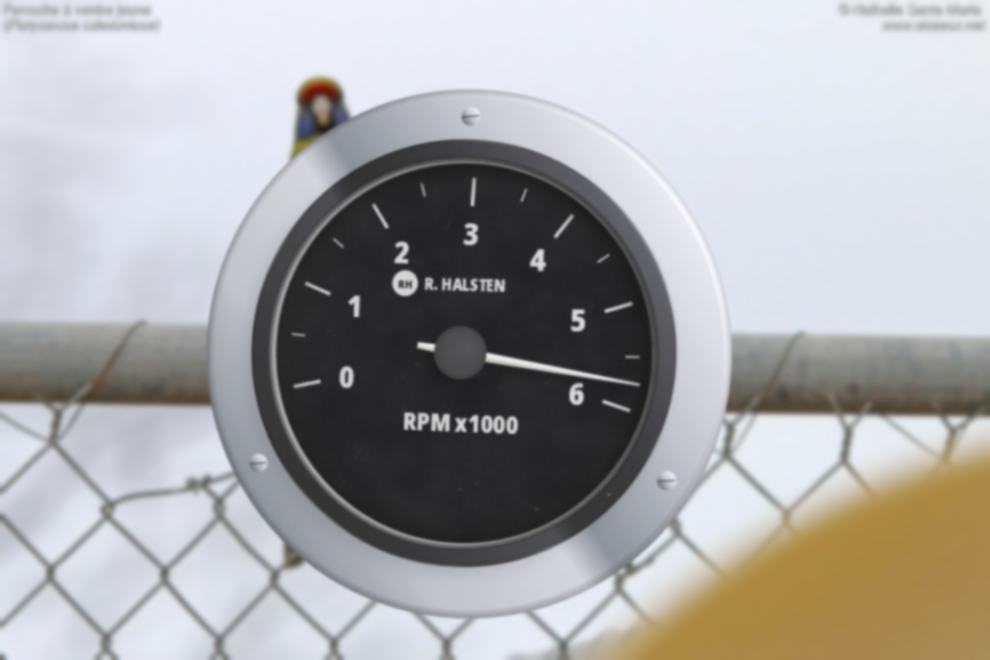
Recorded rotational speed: 5750; rpm
